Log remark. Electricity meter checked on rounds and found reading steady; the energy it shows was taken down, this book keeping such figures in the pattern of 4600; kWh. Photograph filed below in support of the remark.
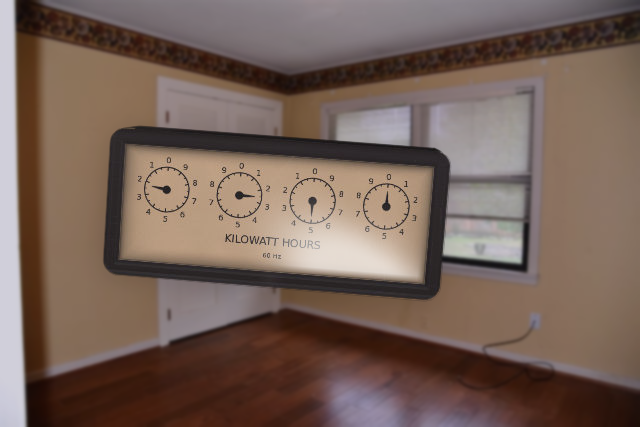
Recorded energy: 2250; kWh
